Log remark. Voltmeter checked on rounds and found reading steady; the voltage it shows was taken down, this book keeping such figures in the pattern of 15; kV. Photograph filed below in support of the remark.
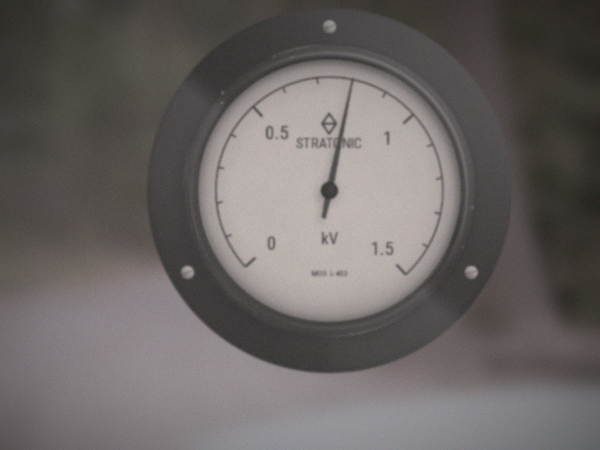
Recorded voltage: 0.8; kV
